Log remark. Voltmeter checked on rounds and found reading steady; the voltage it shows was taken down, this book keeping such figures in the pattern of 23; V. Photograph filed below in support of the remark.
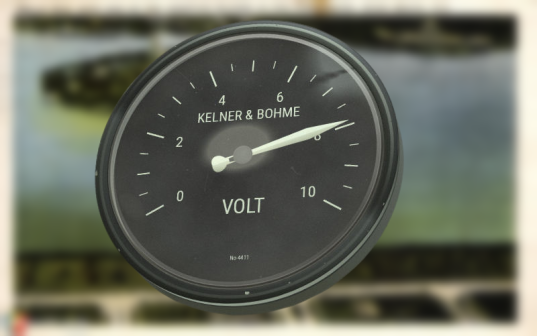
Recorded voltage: 8; V
